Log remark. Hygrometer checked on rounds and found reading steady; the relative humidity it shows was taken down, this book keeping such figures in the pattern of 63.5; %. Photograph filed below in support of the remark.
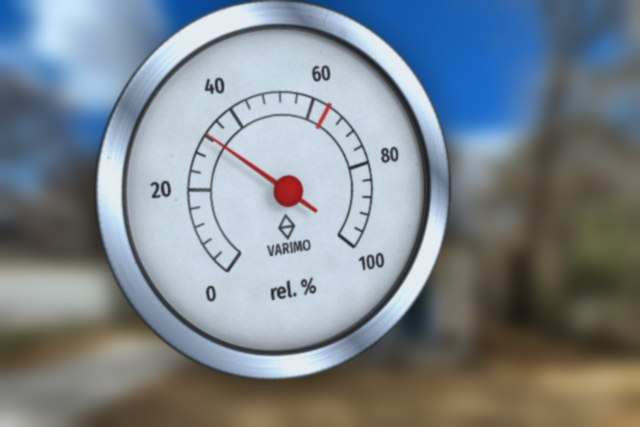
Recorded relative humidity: 32; %
